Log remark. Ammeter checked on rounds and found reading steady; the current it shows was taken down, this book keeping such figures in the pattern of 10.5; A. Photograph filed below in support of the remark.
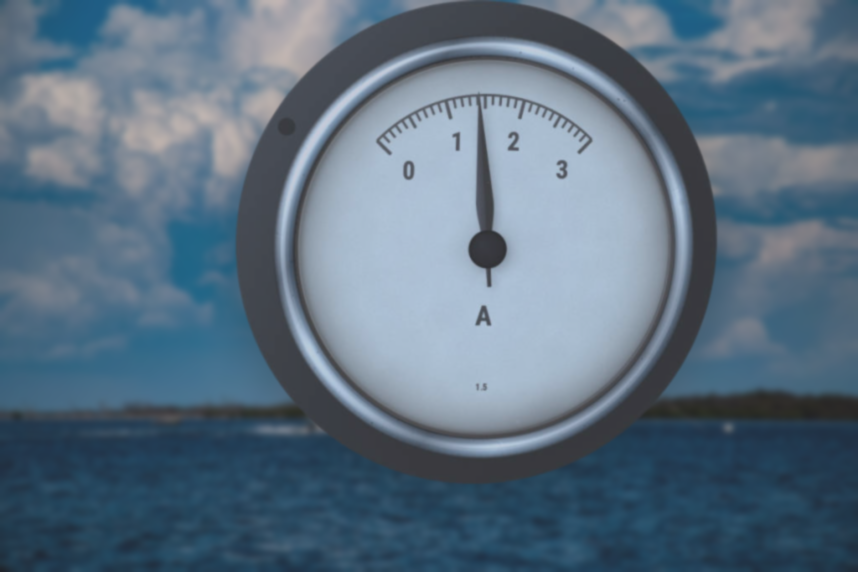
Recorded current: 1.4; A
